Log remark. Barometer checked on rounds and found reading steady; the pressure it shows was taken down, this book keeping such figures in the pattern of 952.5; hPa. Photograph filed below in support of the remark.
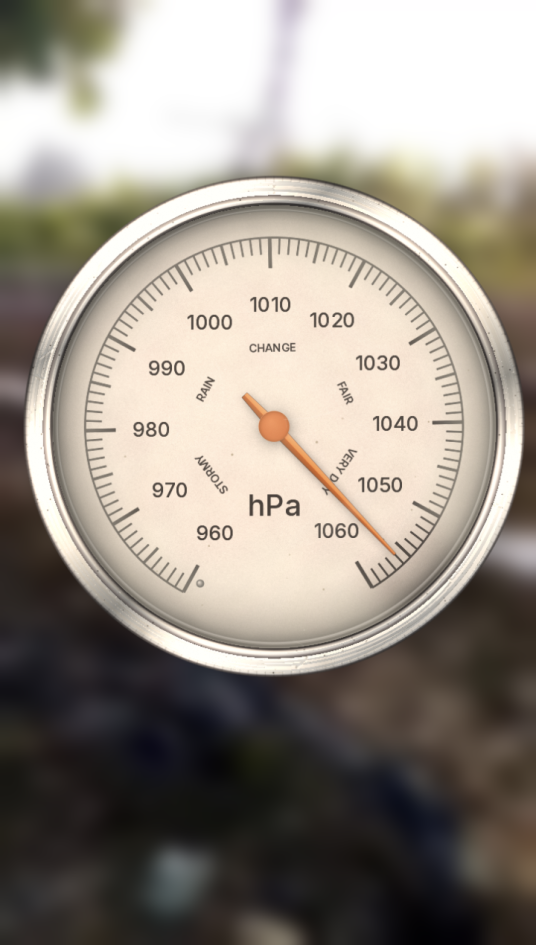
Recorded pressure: 1056; hPa
